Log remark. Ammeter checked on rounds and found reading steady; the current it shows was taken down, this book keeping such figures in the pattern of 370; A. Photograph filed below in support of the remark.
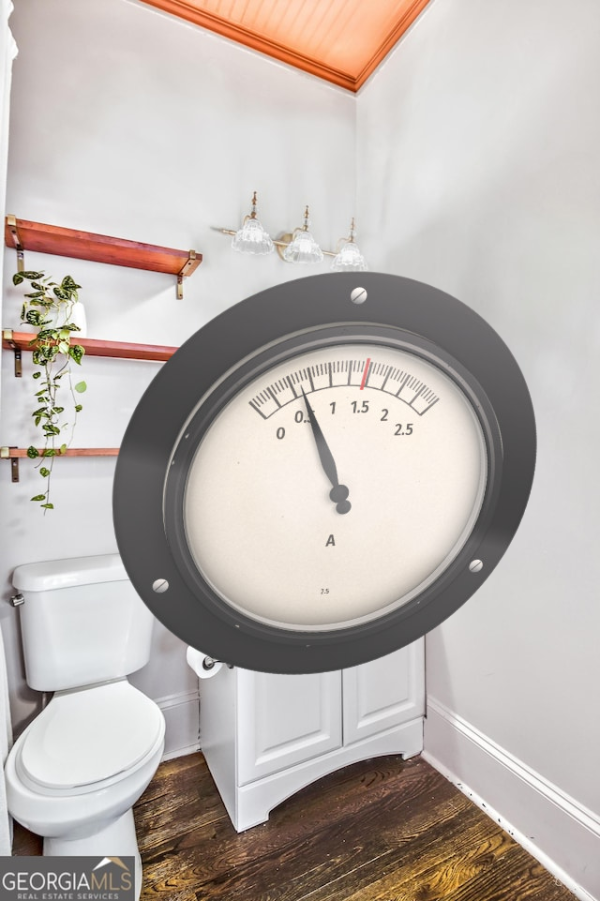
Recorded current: 0.6; A
